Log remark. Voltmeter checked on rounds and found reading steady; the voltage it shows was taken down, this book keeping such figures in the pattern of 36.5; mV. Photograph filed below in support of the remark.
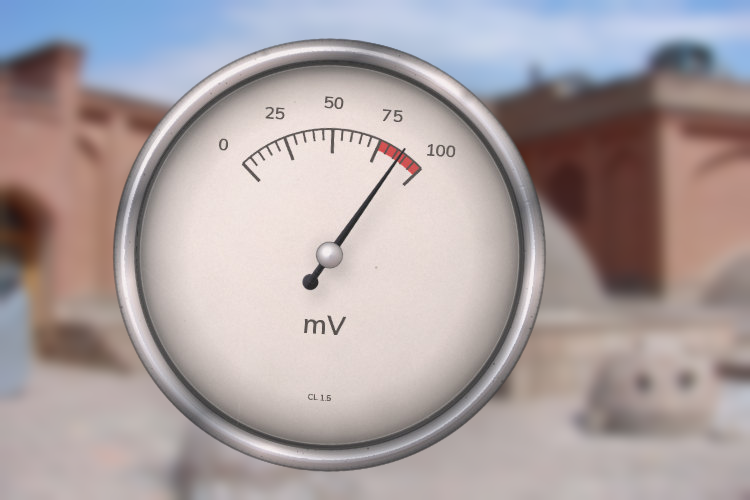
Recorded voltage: 87.5; mV
